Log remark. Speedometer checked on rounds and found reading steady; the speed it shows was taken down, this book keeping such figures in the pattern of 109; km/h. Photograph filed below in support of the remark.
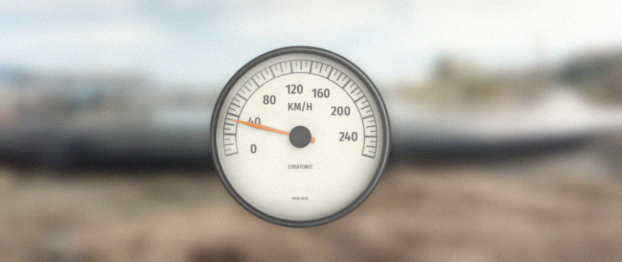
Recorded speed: 35; km/h
